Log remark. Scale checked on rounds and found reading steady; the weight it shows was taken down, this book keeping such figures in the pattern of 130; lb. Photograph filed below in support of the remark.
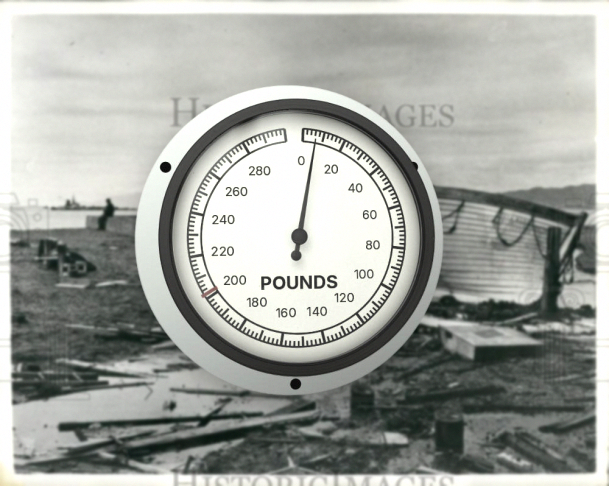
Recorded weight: 6; lb
